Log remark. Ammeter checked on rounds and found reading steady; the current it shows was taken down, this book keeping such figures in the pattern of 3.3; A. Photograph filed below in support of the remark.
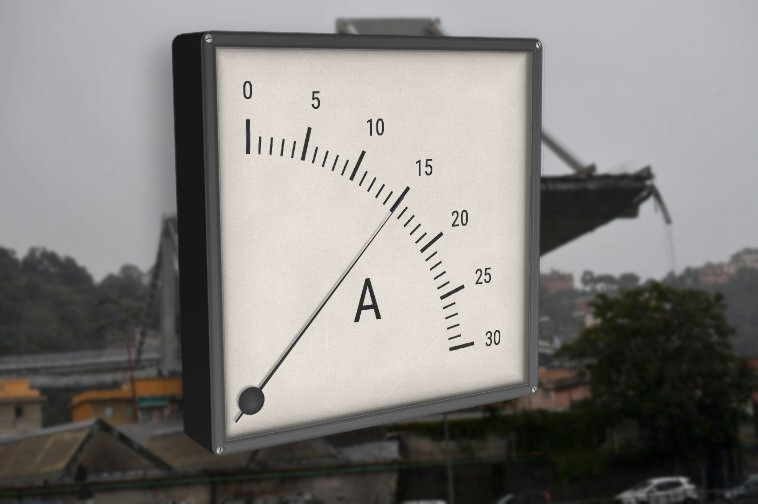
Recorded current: 15; A
